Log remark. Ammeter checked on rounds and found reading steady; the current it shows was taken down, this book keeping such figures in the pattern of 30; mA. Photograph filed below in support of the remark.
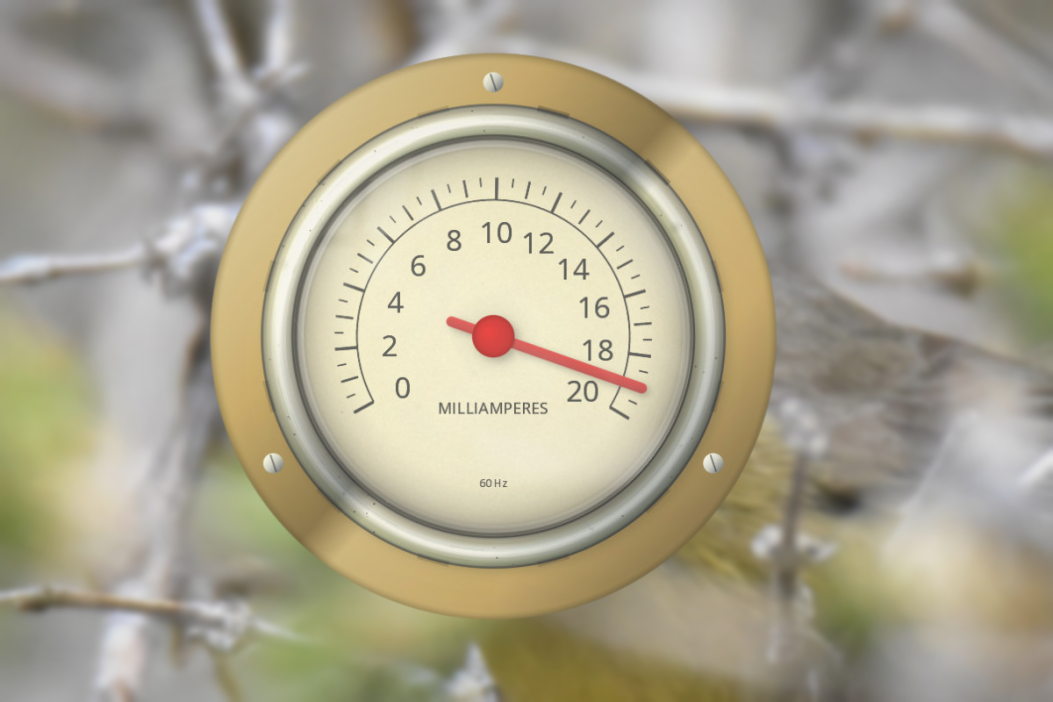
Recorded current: 19; mA
